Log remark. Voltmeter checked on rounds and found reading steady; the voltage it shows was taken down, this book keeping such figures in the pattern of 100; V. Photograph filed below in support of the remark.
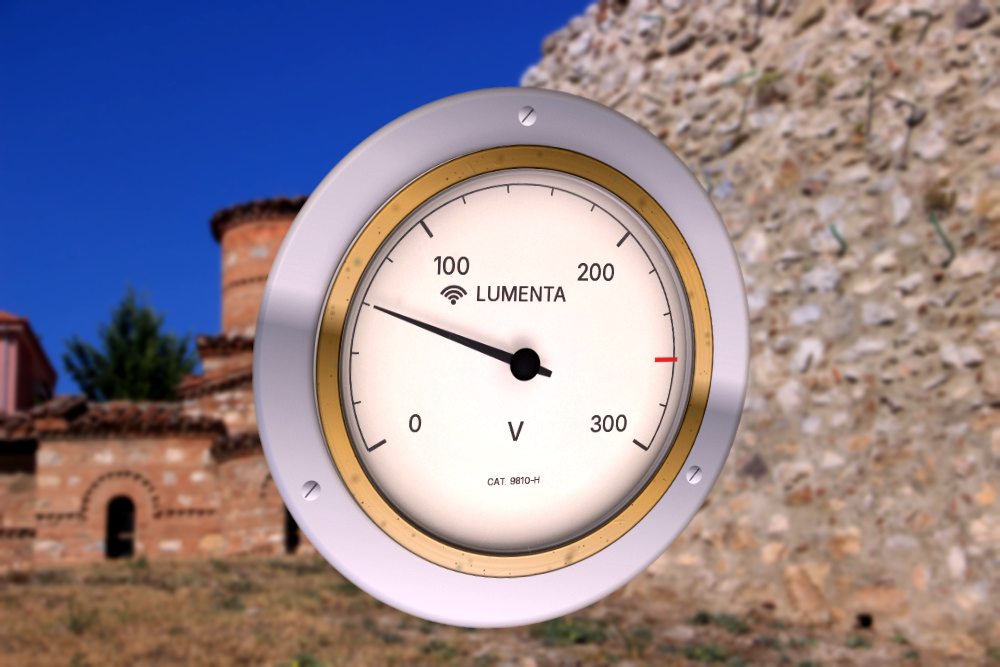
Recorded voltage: 60; V
